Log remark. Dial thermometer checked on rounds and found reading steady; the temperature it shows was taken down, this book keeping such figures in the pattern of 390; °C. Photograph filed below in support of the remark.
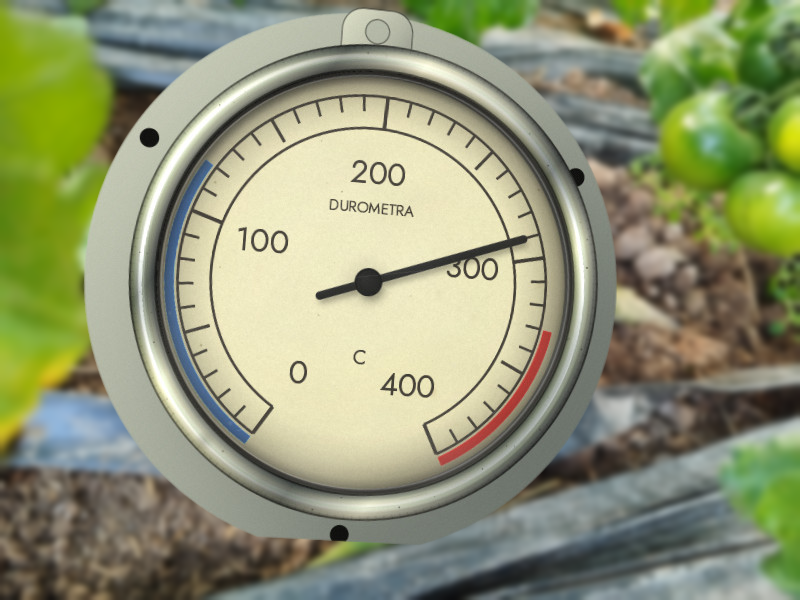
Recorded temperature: 290; °C
